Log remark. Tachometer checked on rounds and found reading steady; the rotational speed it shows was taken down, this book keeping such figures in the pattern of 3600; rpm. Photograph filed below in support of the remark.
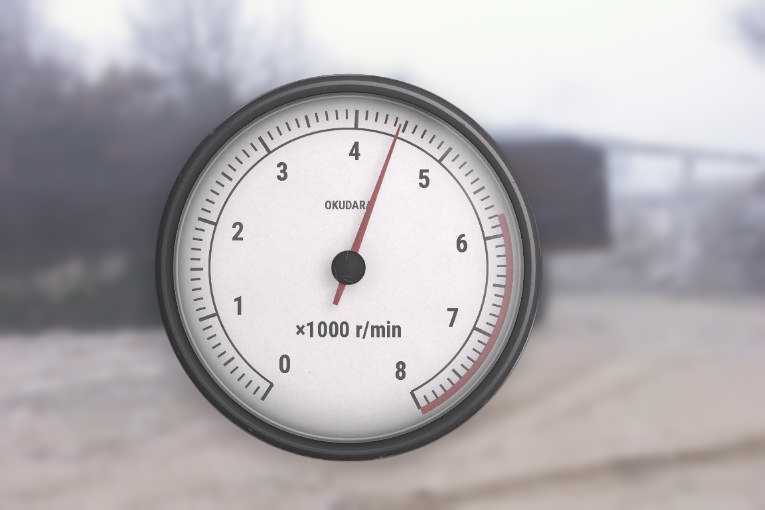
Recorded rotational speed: 4450; rpm
